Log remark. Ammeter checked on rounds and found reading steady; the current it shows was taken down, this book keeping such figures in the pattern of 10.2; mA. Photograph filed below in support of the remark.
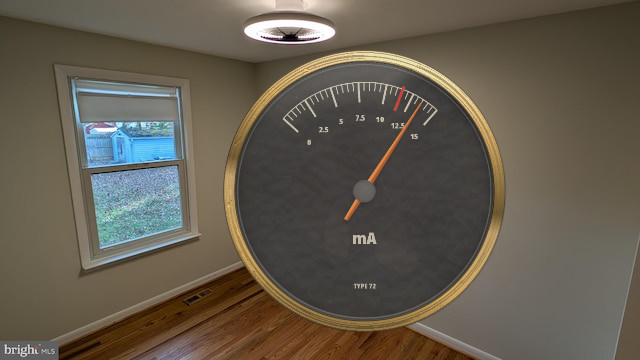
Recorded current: 13.5; mA
